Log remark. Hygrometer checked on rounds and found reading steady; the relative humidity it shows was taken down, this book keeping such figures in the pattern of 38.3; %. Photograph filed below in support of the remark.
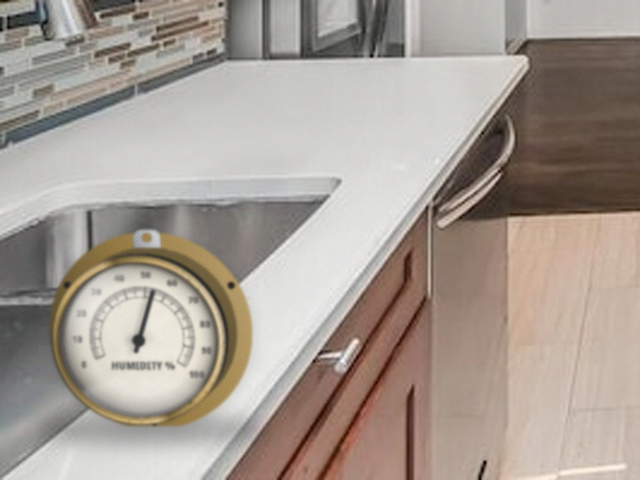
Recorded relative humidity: 55; %
